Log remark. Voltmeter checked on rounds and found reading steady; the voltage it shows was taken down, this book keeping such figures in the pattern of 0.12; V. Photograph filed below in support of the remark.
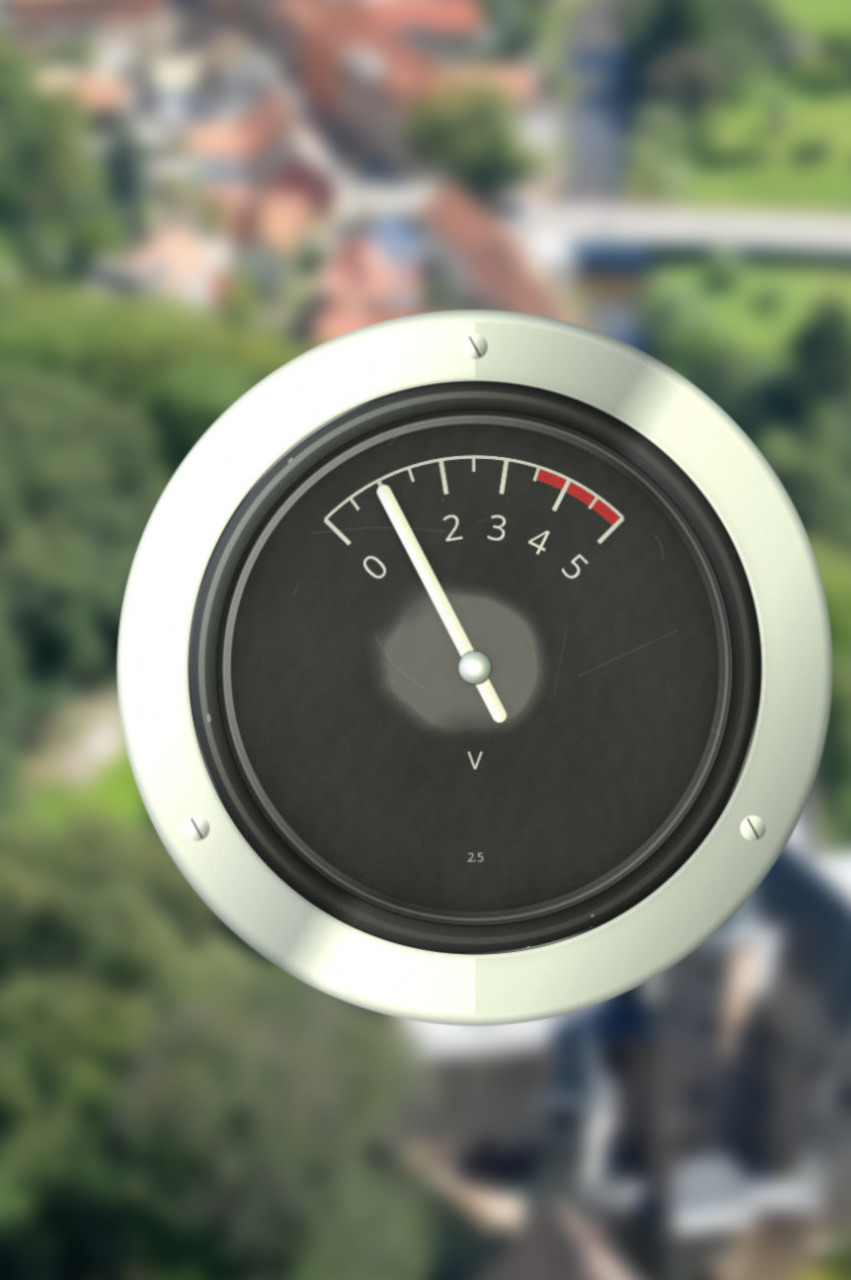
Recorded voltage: 1; V
